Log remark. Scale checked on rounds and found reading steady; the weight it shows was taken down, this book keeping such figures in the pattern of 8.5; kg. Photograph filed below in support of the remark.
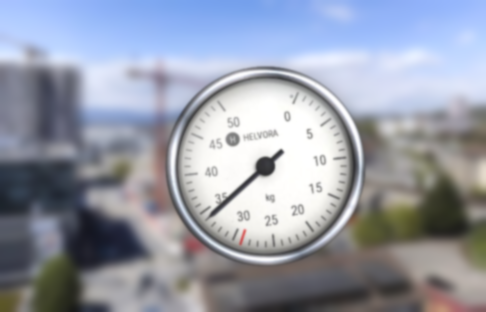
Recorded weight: 34; kg
